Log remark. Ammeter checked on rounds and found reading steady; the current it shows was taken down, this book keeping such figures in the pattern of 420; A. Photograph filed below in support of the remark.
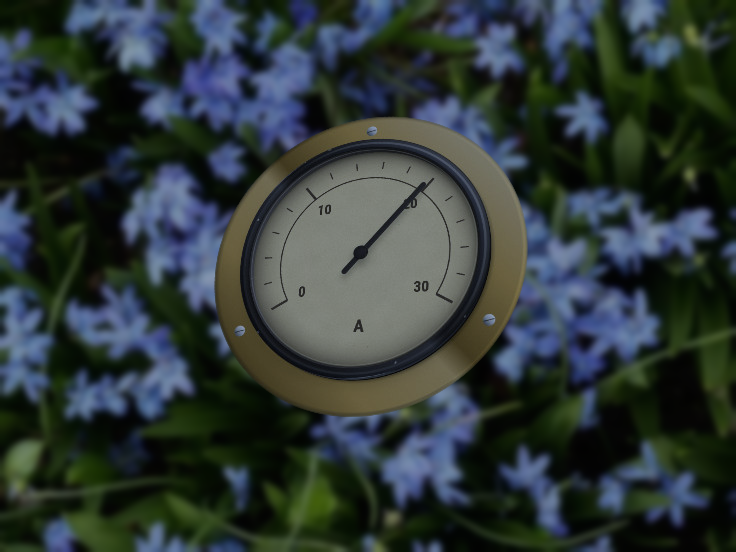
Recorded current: 20; A
